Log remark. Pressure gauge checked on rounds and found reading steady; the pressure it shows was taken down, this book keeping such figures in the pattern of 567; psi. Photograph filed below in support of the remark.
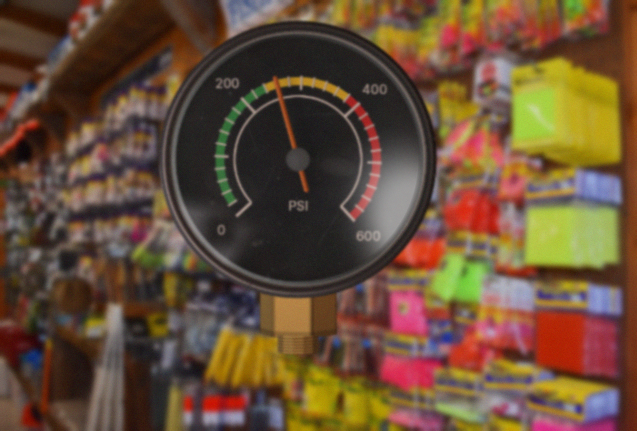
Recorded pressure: 260; psi
